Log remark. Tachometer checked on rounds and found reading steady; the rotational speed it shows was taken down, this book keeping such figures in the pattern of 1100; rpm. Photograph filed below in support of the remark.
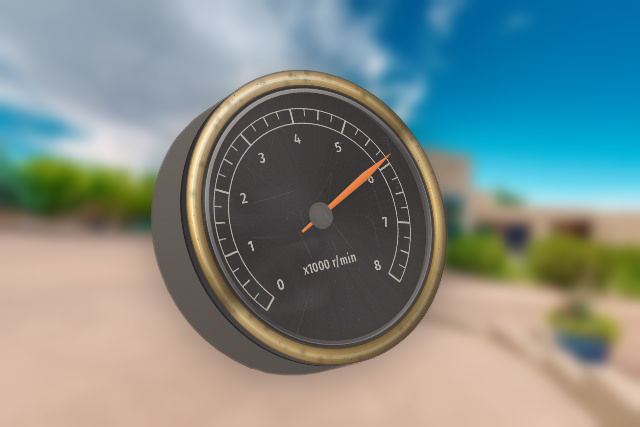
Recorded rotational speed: 5875; rpm
